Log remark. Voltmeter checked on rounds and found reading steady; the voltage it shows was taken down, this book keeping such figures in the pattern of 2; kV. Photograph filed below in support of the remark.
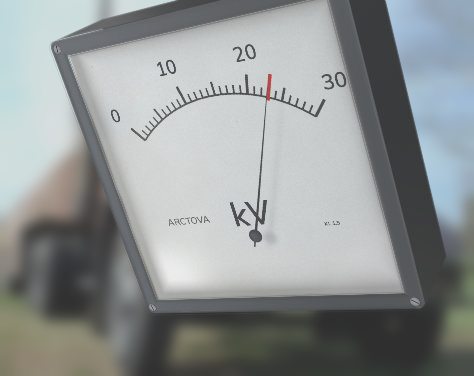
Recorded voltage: 23; kV
